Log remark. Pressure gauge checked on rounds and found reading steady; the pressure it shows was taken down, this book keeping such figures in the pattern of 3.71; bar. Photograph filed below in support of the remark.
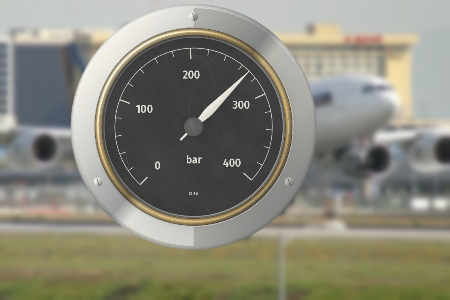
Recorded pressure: 270; bar
